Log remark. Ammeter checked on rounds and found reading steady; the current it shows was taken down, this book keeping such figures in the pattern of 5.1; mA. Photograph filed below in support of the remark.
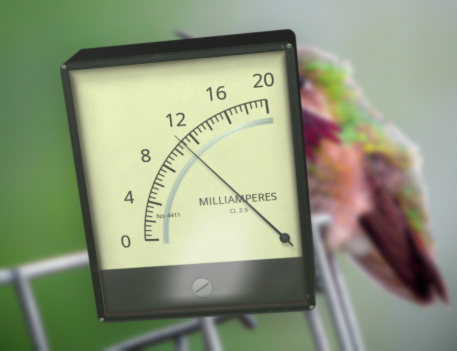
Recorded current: 11; mA
